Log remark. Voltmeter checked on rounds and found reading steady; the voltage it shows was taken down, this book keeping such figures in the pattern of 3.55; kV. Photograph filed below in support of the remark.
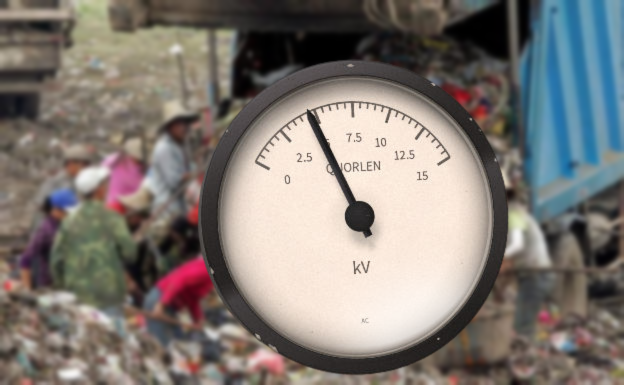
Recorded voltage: 4.5; kV
